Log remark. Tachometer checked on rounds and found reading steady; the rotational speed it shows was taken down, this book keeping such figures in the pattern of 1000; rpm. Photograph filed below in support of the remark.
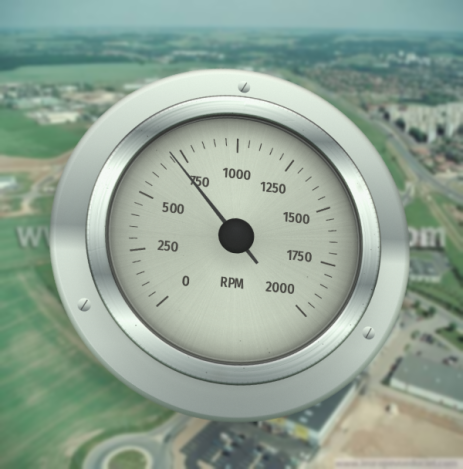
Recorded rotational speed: 700; rpm
